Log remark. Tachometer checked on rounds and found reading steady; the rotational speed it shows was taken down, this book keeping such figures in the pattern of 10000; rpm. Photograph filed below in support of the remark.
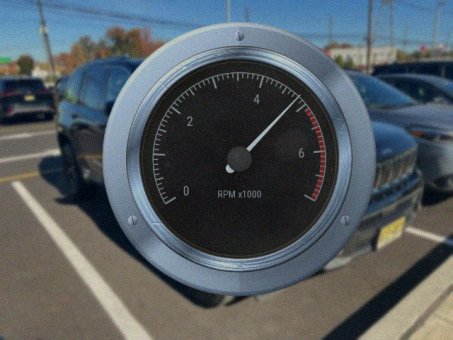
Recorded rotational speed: 4800; rpm
